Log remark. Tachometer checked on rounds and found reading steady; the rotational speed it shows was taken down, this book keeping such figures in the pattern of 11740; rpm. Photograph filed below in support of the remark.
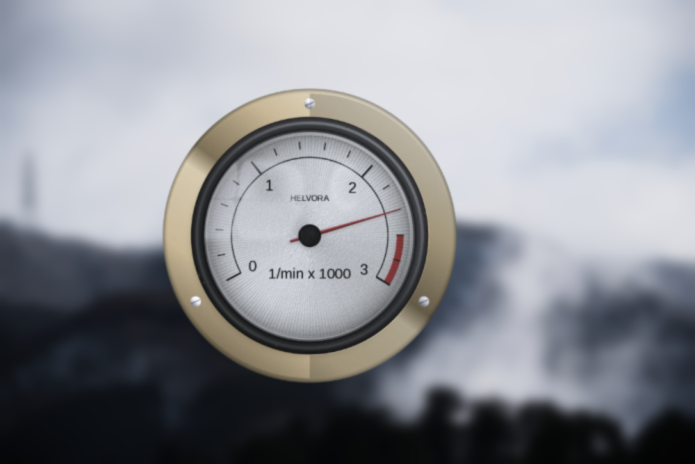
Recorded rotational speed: 2400; rpm
